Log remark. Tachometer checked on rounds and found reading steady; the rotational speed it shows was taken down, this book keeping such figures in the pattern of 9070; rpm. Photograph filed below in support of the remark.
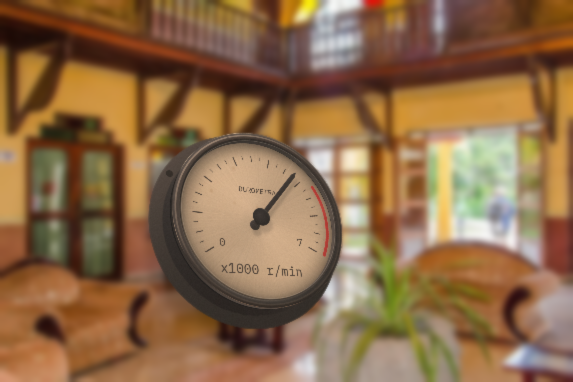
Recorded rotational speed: 4750; rpm
